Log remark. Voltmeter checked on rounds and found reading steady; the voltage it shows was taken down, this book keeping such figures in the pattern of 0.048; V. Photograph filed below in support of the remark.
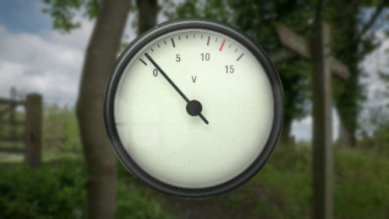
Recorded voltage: 1; V
